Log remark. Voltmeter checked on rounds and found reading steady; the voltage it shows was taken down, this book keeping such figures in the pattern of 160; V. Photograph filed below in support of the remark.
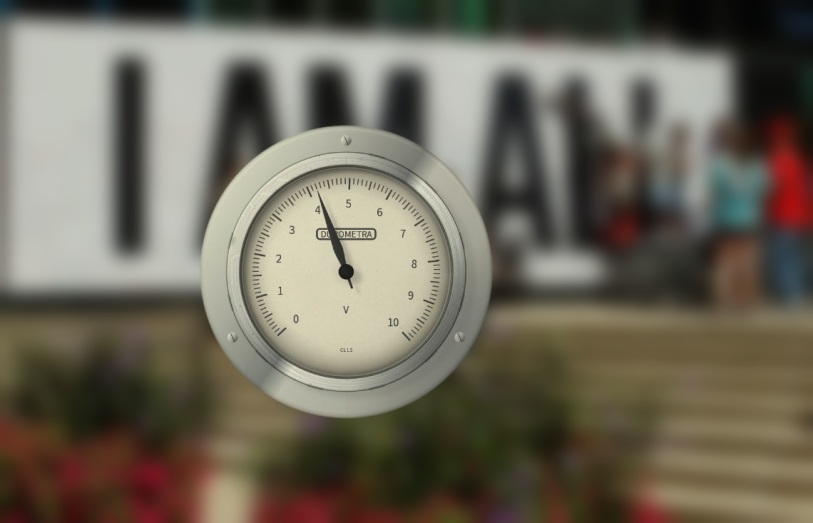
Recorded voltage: 4.2; V
